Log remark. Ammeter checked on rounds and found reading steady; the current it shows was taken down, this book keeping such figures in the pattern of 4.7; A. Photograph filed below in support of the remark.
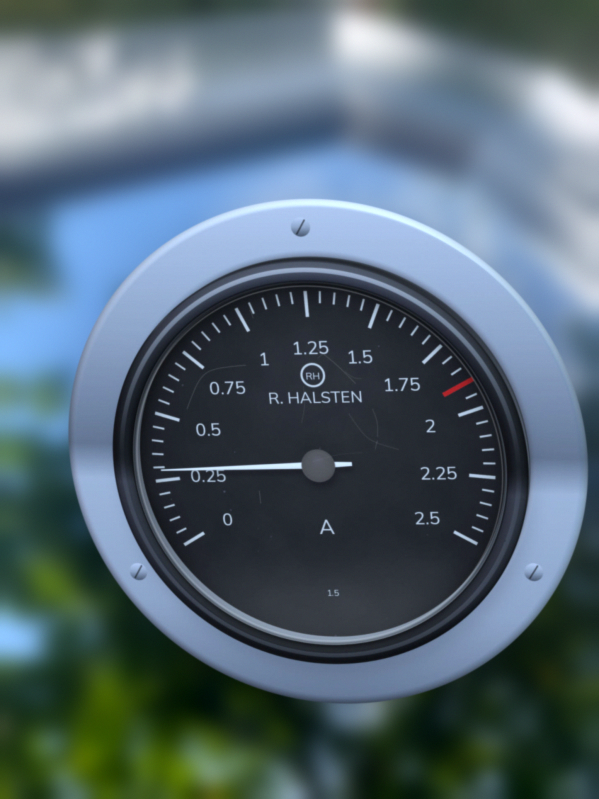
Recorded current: 0.3; A
